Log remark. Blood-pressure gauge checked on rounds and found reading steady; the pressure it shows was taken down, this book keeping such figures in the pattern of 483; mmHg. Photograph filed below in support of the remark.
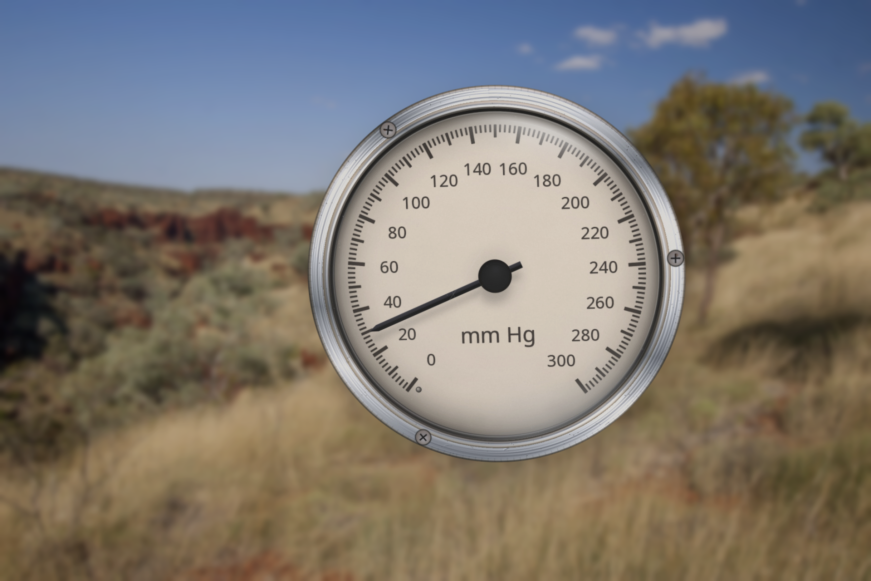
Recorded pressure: 30; mmHg
